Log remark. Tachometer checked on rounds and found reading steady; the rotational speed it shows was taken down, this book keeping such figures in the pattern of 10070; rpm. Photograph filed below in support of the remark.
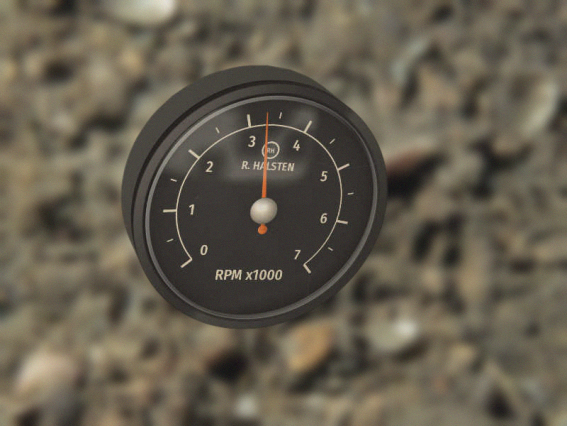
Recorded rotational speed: 3250; rpm
